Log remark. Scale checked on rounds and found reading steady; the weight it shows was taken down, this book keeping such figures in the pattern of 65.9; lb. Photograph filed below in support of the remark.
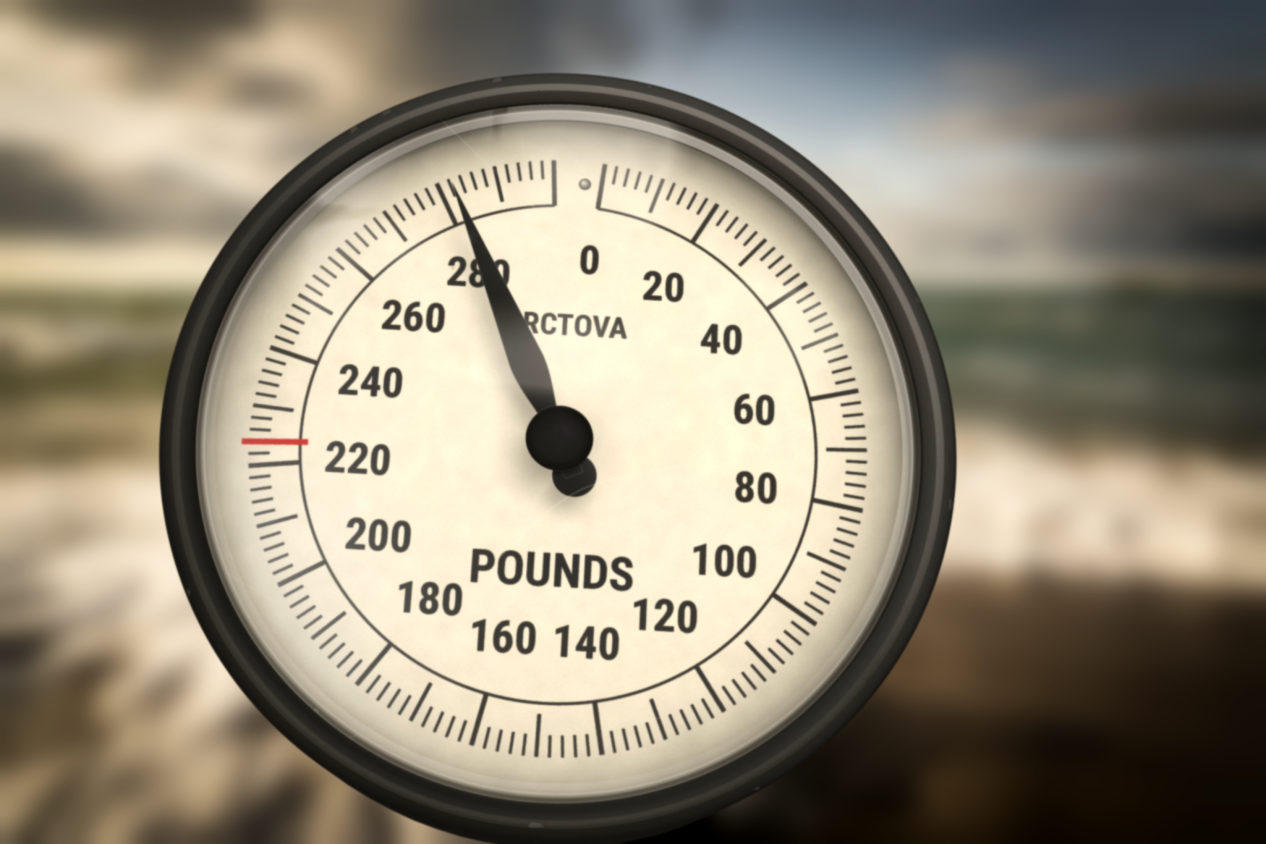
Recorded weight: 282; lb
